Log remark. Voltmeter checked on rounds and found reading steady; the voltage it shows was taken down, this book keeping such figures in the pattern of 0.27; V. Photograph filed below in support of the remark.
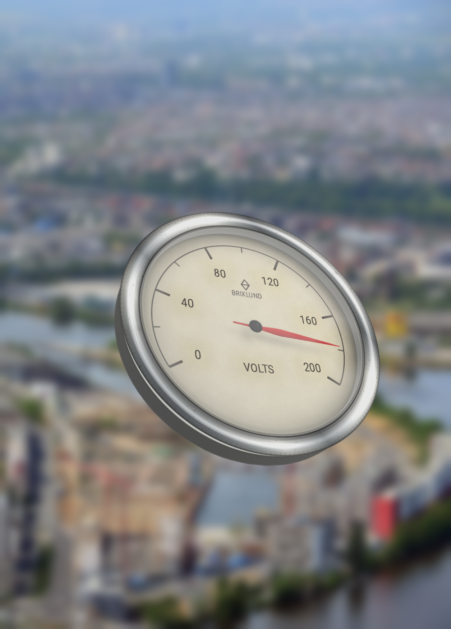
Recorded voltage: 180; V
